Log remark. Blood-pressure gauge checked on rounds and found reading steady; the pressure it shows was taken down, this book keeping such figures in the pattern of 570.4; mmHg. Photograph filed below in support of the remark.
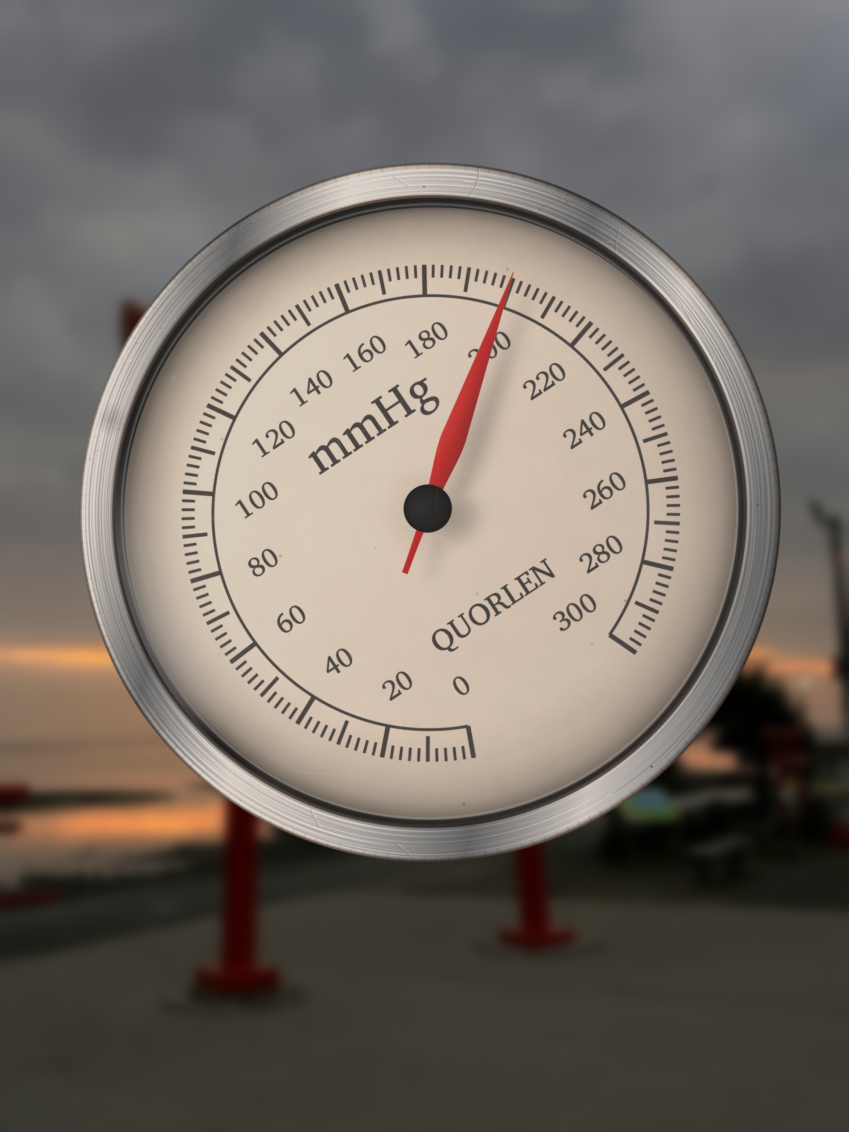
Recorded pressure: 200; mmHg
